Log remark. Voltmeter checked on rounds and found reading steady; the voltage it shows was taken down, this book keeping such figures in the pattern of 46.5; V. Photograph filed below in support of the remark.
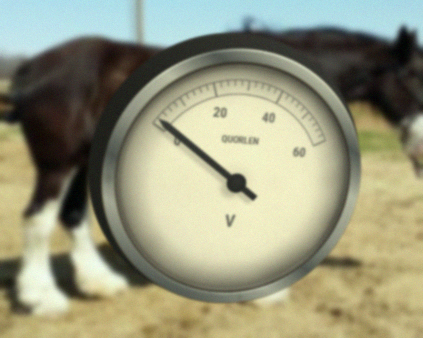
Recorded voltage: 2; V
